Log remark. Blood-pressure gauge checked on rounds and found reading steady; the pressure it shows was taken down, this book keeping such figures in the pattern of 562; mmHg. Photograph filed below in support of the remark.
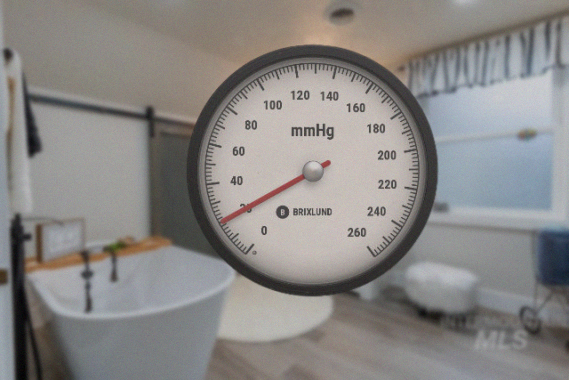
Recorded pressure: 20; mmHg
